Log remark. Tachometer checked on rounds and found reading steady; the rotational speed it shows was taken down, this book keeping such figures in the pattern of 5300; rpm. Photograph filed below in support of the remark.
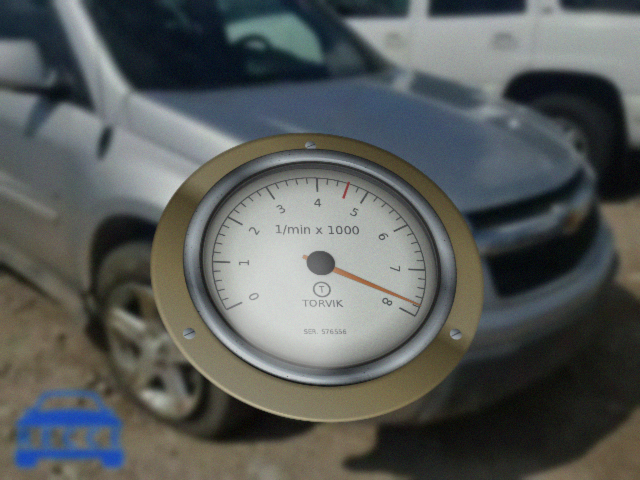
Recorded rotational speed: 7800; rpm
